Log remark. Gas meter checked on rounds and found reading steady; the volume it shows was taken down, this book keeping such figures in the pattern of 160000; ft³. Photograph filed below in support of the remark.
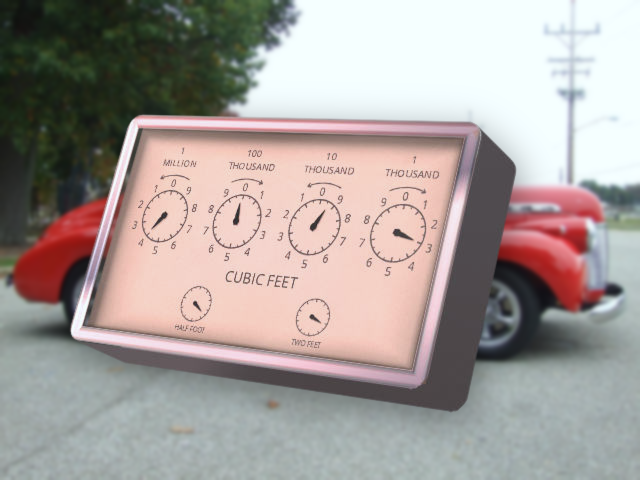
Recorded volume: 399300; ft³
